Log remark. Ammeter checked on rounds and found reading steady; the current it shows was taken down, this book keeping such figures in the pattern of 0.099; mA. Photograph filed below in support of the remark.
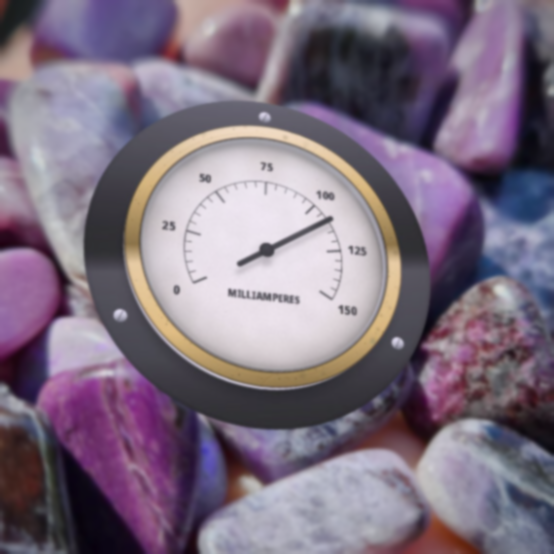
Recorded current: 110; mA
